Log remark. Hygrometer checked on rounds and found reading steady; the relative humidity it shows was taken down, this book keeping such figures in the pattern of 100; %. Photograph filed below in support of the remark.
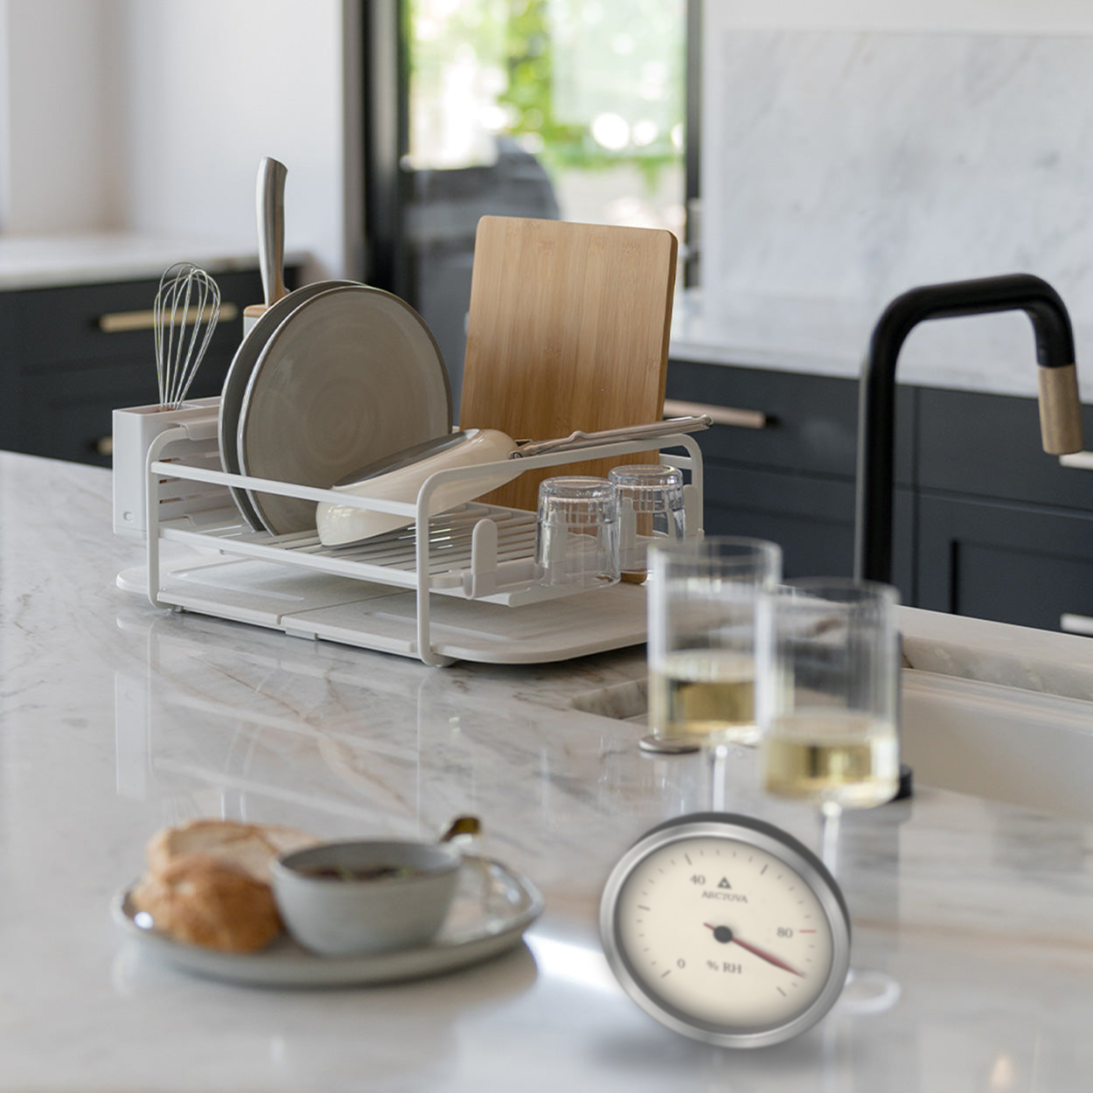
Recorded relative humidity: 92; %
